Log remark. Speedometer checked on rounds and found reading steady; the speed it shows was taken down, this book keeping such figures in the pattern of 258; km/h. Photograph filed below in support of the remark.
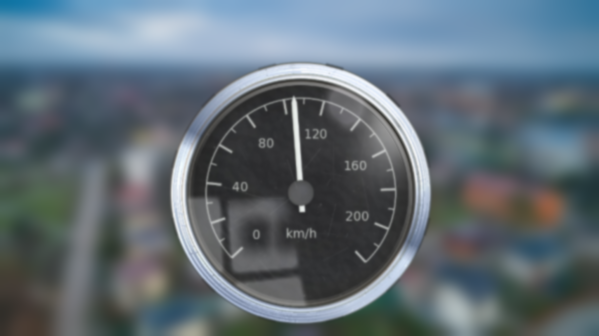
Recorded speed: 105; km/h
